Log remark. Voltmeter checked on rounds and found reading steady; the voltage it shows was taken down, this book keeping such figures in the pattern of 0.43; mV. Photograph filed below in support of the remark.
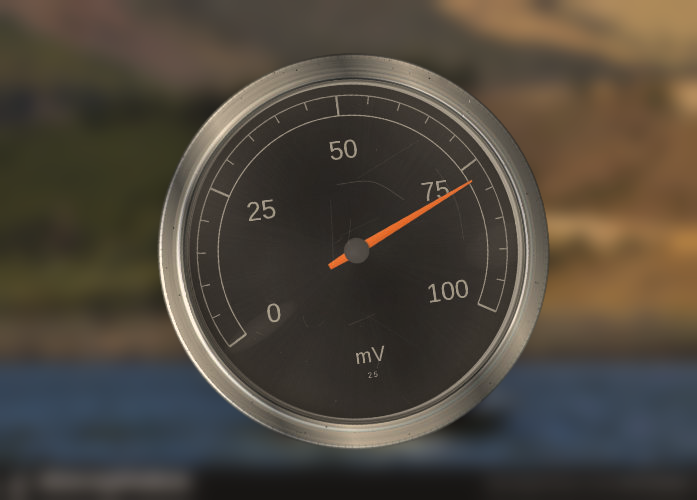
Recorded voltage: 77.5; mV
